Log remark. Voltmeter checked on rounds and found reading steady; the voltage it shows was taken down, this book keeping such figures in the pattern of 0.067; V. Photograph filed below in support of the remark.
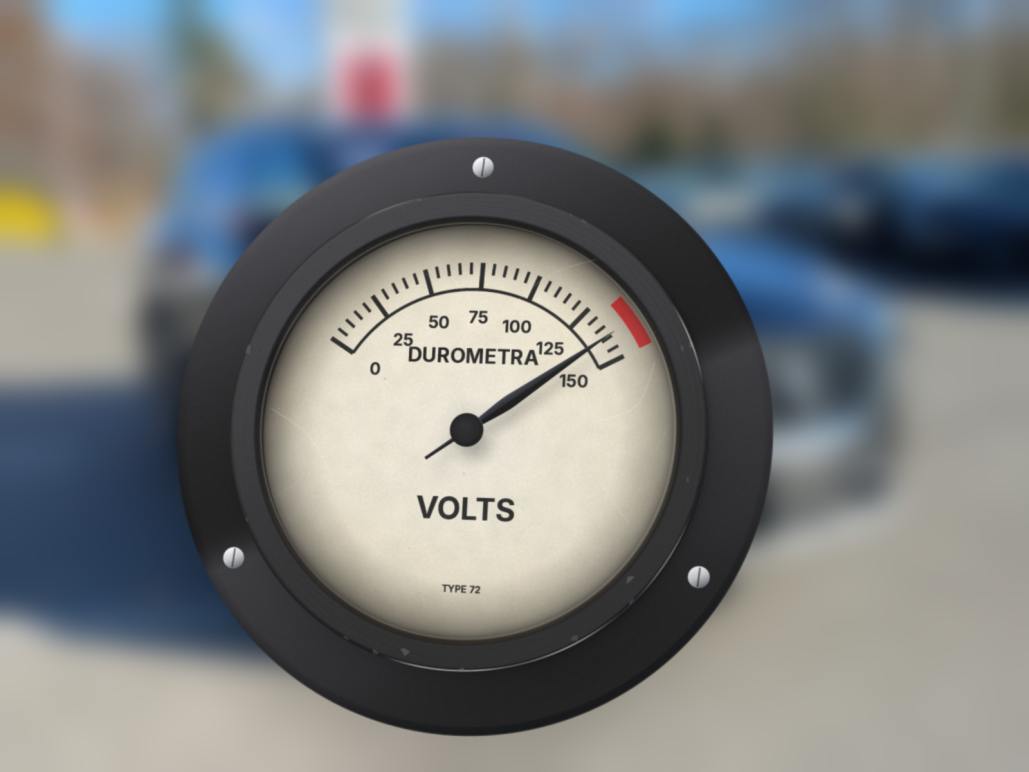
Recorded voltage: 140; V
